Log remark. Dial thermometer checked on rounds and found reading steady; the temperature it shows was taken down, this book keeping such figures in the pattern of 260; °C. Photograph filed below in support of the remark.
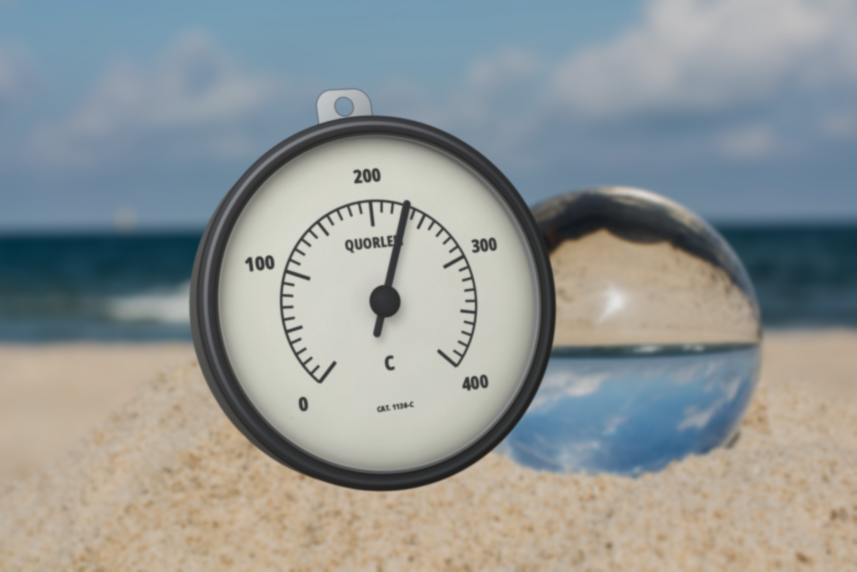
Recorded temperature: 230; °C
